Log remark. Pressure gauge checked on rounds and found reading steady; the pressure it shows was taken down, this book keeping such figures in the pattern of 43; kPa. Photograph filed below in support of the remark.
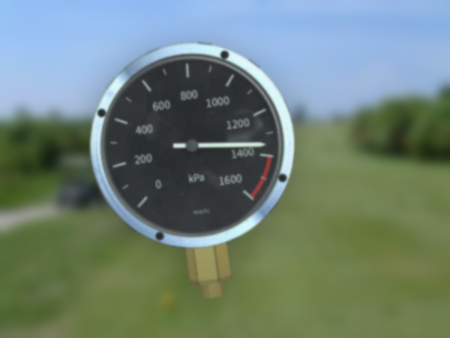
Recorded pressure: 1350; kPa
